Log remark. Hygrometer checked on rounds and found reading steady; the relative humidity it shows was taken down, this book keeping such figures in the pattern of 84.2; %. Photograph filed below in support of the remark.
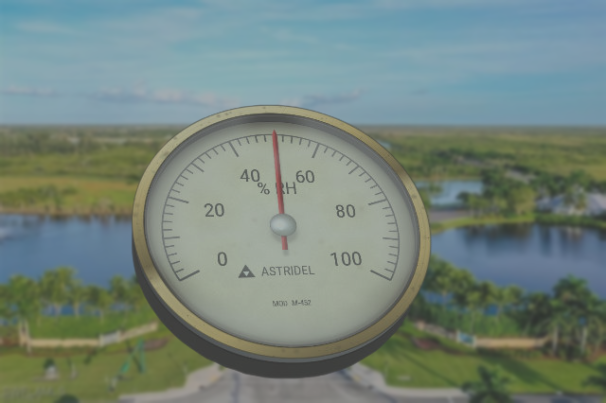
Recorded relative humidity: 50; %
